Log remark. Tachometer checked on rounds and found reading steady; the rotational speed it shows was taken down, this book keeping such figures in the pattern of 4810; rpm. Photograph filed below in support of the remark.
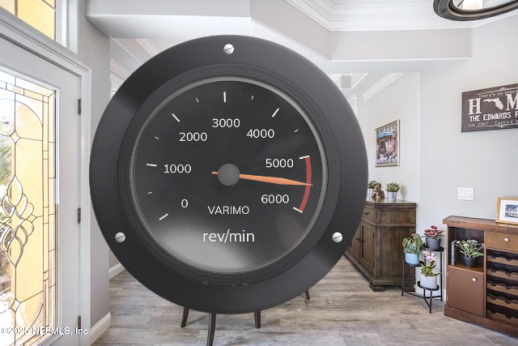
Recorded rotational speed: 5500; rpm
